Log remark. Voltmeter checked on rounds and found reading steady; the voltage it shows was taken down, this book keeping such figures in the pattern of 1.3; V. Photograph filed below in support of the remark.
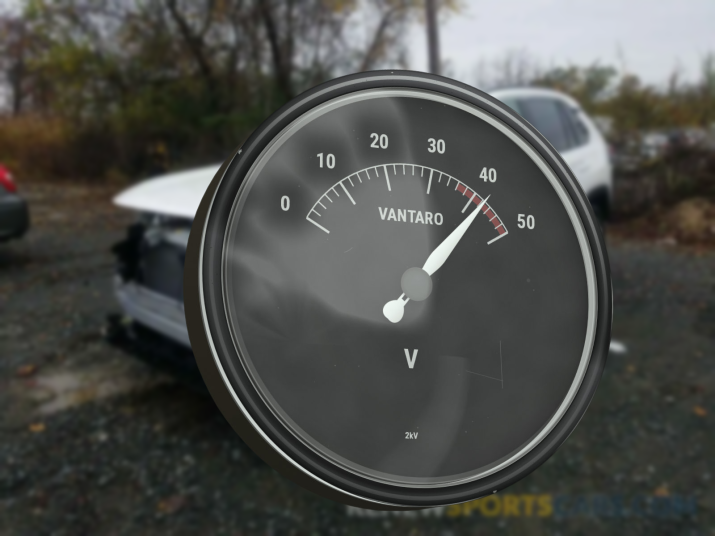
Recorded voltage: 42; V
